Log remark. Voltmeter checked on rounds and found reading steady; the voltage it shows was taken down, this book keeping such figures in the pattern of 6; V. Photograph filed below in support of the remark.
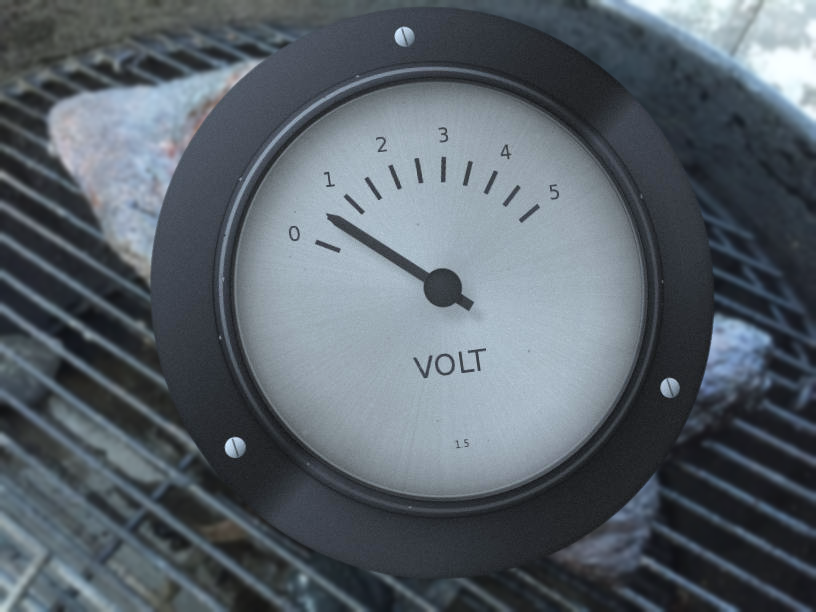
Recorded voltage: 0.5; V
